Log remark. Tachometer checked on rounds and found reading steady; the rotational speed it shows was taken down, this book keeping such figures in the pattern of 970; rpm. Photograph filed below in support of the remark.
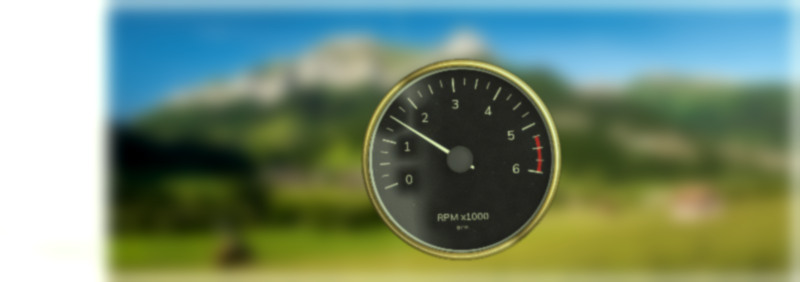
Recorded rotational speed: 1500; rpm
